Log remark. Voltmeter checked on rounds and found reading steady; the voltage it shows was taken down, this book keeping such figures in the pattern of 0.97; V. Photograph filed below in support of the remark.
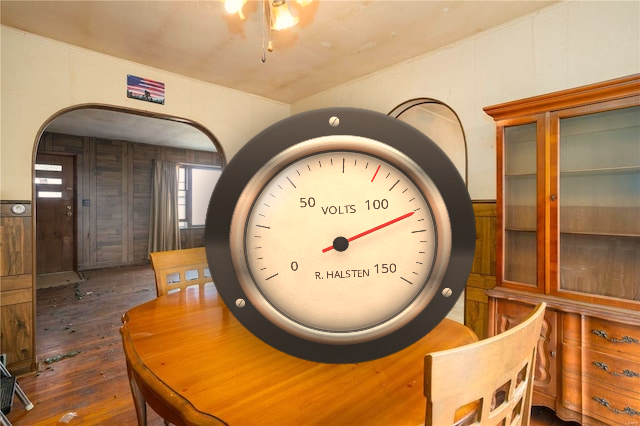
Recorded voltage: 115; V
